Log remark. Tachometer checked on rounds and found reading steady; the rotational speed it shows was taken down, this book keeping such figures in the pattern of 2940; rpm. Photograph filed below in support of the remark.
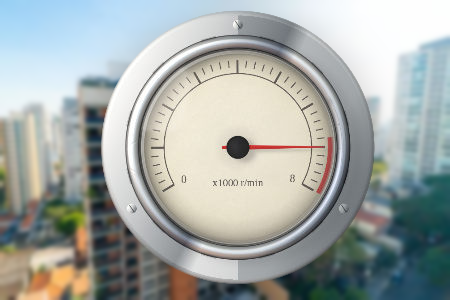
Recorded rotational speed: 7000; rpm
